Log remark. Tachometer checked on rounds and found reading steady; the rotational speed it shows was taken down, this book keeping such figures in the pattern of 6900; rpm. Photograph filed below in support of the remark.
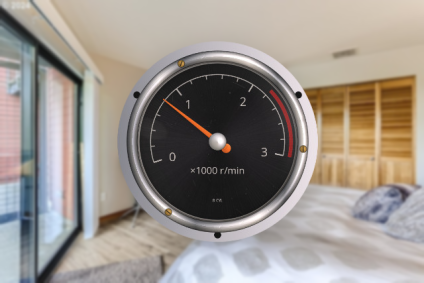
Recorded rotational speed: 800; rpm
